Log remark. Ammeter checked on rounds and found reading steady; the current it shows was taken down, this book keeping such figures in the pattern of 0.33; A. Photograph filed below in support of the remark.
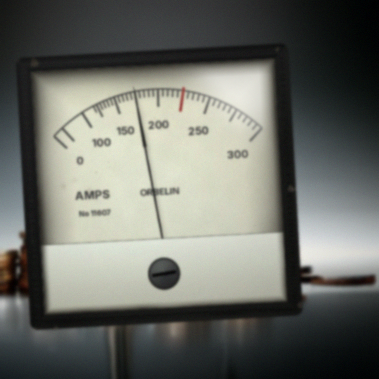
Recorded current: 175; A
